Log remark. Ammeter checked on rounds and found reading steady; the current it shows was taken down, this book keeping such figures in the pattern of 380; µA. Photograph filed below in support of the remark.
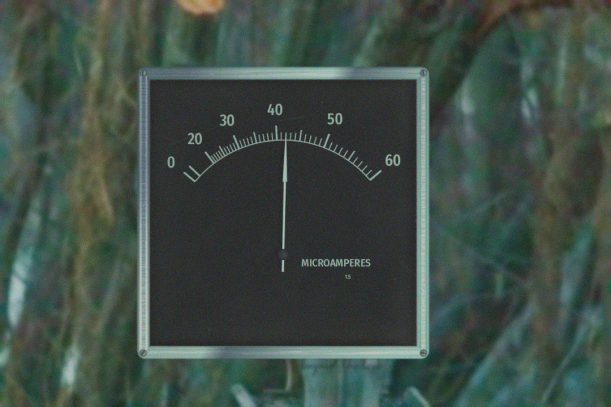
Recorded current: 42; µA
